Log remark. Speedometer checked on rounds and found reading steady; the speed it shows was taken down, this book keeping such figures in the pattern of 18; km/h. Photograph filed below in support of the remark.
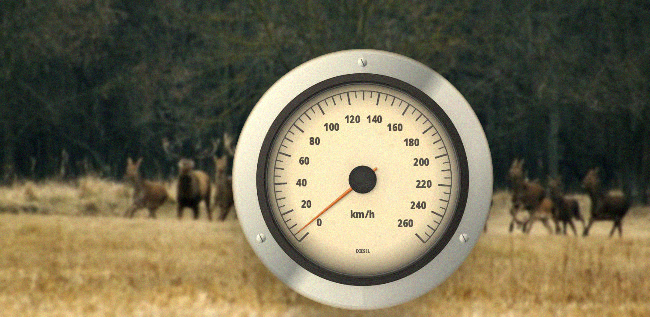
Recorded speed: 5; km/h
